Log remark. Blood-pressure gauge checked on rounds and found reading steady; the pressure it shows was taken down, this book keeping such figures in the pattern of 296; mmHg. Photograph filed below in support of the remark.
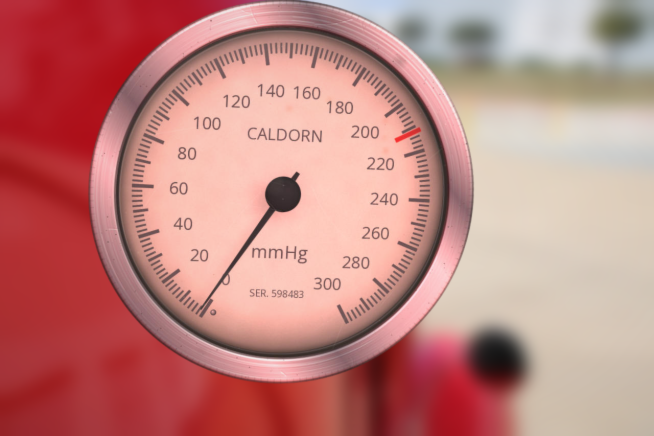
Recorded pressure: 2; mmHg
